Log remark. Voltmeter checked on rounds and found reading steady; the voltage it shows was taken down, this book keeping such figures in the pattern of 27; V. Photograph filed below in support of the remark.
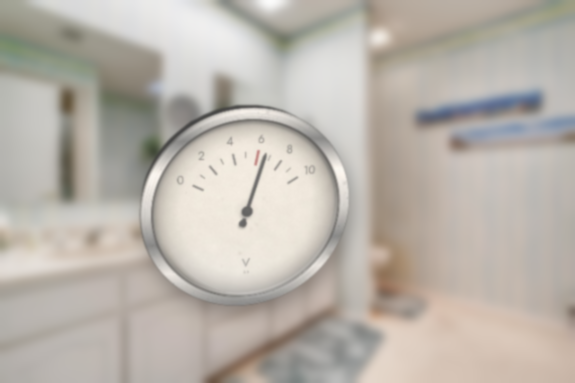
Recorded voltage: 6.5; V
